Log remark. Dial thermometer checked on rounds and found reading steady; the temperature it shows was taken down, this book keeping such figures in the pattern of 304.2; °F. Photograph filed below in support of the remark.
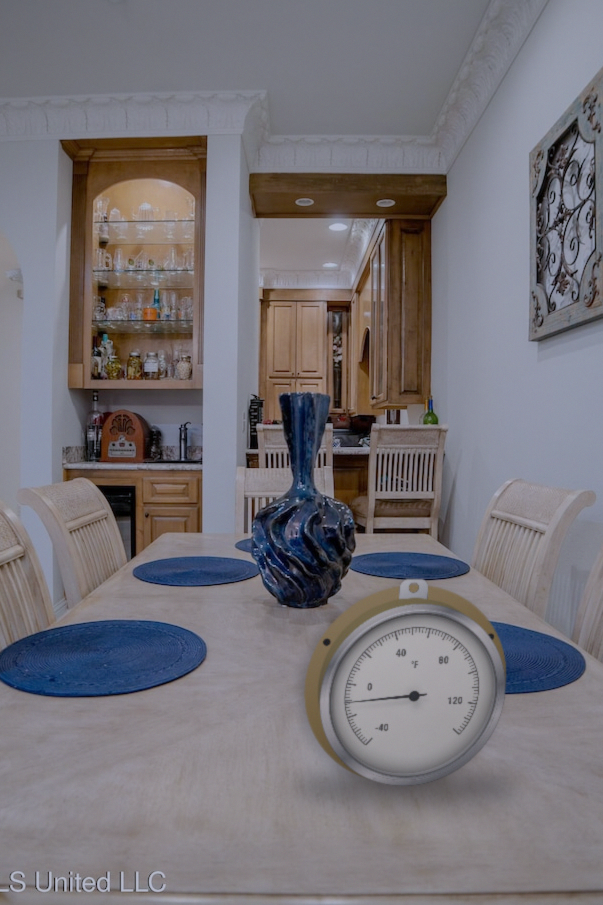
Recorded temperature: -10; °F
